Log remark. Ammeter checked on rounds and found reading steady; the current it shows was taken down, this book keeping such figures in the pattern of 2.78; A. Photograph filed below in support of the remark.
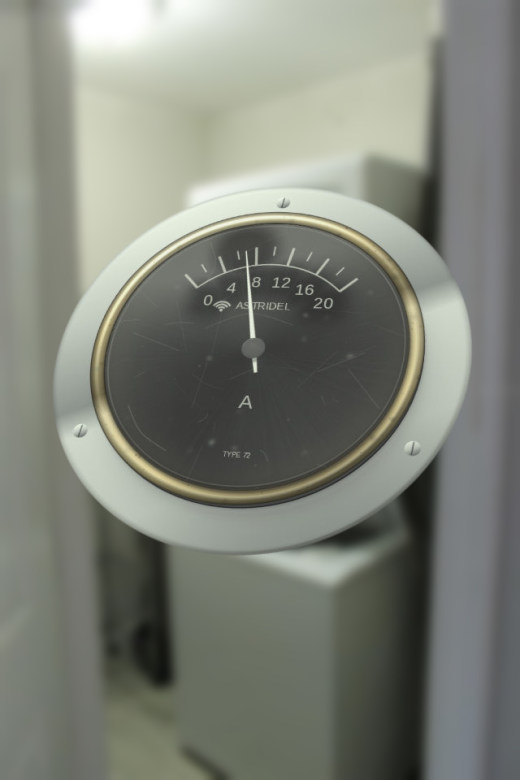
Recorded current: 7; A
